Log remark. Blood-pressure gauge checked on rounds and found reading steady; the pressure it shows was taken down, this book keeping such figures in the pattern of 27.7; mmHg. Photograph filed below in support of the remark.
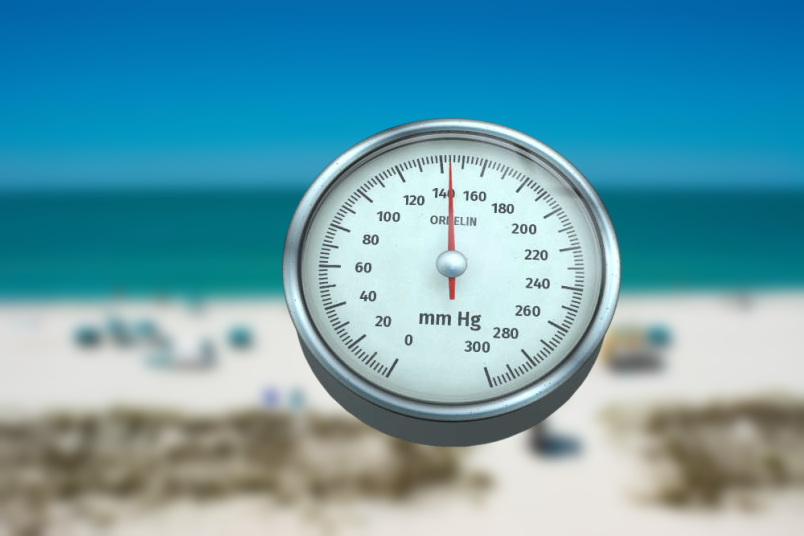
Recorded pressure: 144; mmHg
